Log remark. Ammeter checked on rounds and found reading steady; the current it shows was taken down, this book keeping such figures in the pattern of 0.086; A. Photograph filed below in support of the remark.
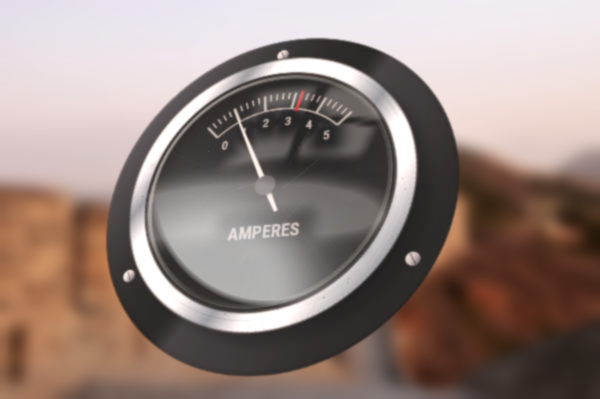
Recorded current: 1; A
